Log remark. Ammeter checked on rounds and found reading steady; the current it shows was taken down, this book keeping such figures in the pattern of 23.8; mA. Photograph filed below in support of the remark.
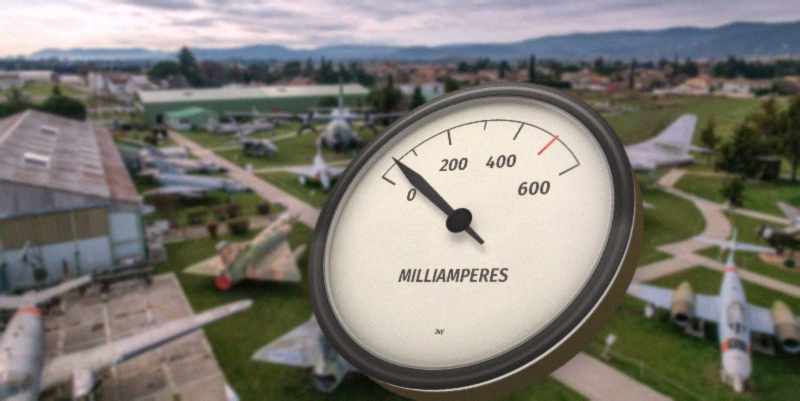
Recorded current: 50; mA
